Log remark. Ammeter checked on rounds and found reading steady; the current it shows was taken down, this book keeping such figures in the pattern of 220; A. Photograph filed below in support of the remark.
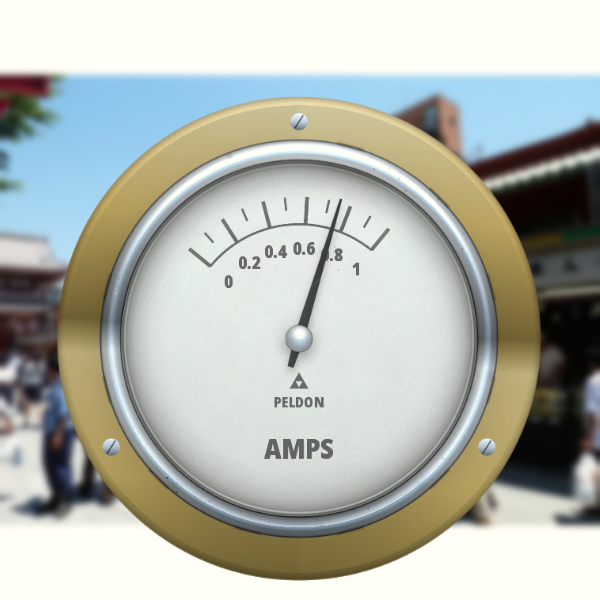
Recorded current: 0.75; A
